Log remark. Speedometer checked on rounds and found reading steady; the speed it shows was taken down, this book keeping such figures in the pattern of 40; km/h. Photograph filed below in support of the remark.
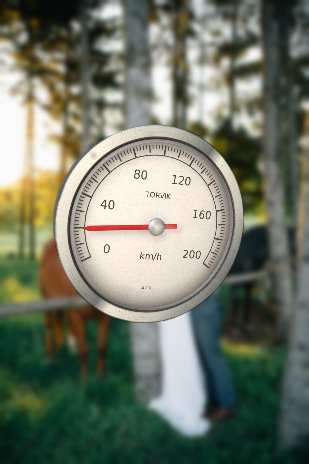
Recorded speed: 20; km/h
